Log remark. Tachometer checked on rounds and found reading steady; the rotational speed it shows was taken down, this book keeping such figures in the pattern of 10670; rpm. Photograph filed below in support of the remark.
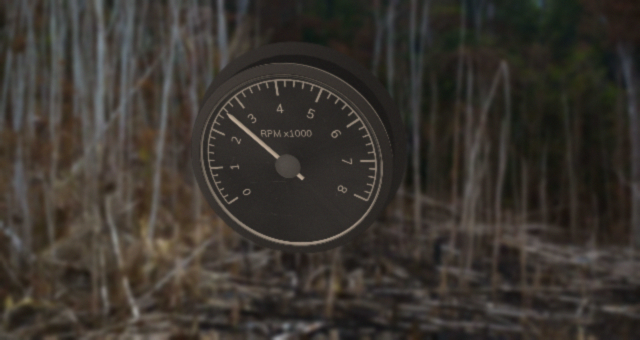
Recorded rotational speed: 2600; rpm
